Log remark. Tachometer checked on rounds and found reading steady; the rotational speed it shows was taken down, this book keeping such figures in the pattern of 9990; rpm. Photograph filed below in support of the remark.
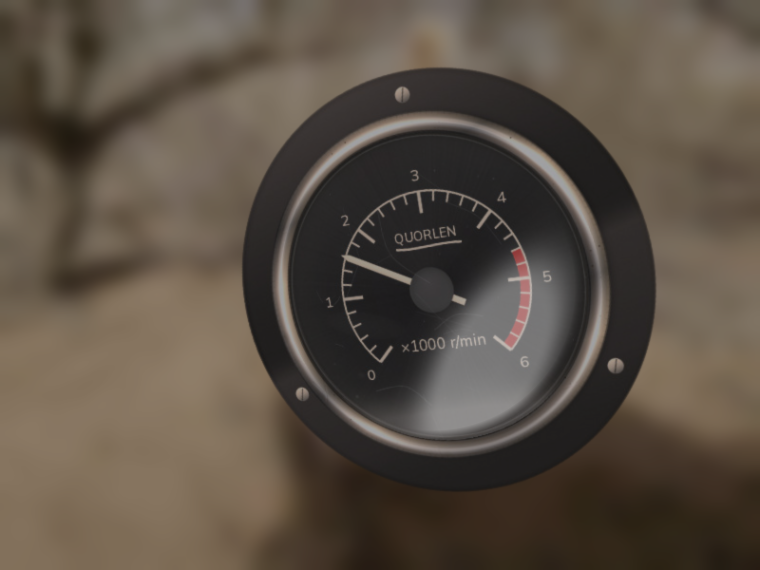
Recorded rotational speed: 1600; rpm
